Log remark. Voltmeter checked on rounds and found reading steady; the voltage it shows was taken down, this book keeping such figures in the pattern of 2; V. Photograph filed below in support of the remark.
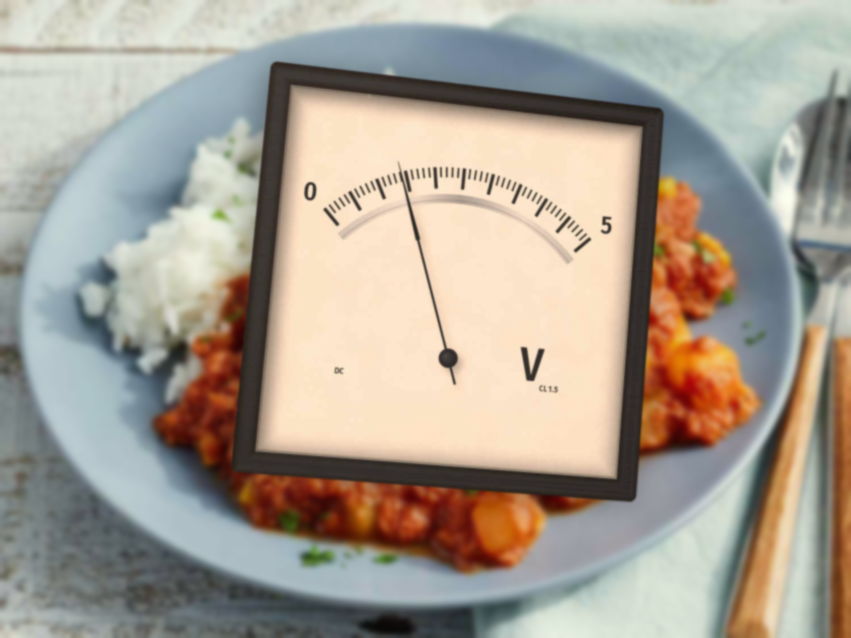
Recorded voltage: 1.4; V
